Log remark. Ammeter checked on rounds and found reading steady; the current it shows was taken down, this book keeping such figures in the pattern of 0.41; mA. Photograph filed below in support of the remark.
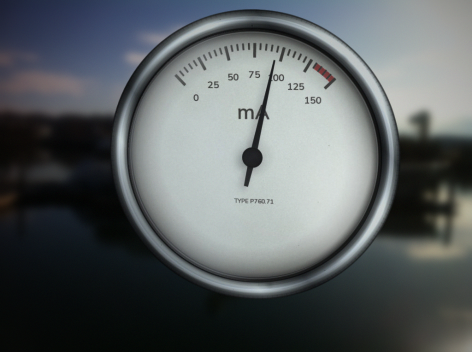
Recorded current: 95; mA
